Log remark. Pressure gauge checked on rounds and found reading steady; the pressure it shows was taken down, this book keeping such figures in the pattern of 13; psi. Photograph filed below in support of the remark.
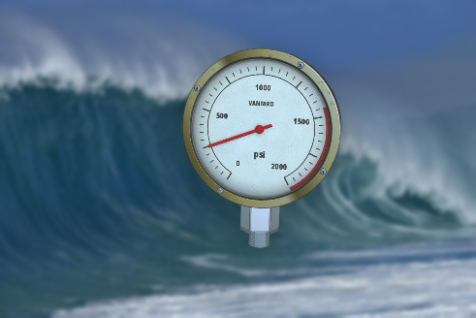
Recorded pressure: 250; psi
